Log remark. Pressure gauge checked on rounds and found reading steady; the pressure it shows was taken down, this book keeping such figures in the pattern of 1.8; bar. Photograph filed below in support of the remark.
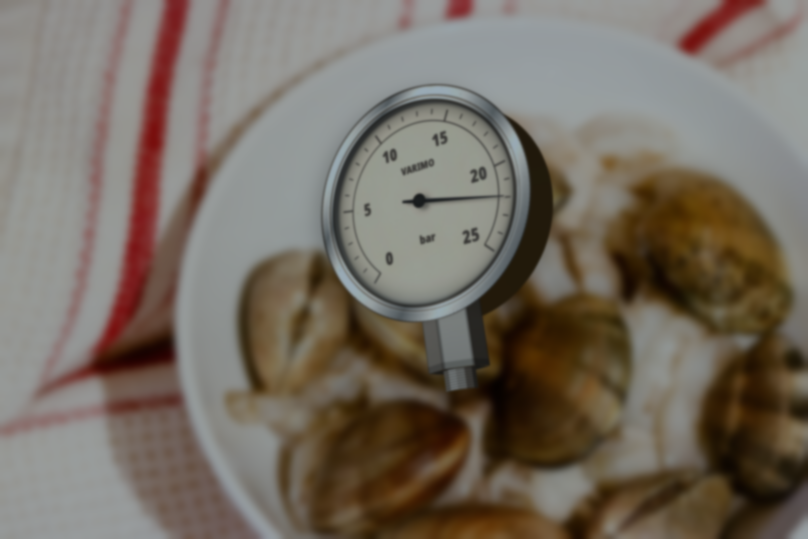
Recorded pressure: 22; bar
